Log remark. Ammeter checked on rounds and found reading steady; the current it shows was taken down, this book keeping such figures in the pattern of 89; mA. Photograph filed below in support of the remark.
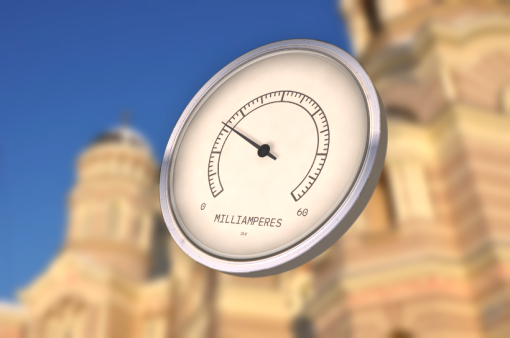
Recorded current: 16; mA
